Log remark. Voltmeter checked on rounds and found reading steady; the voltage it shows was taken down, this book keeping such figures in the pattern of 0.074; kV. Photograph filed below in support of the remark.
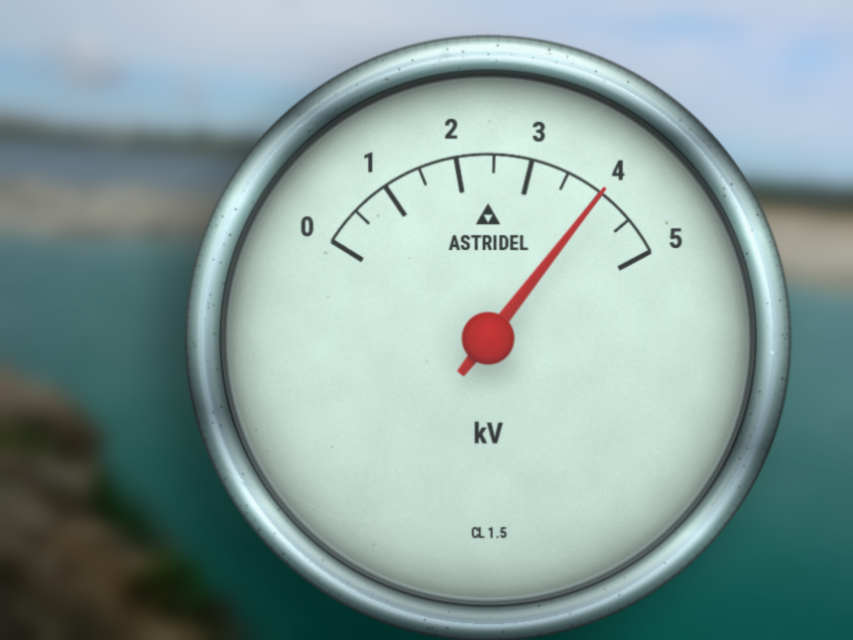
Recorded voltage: 4; kV
